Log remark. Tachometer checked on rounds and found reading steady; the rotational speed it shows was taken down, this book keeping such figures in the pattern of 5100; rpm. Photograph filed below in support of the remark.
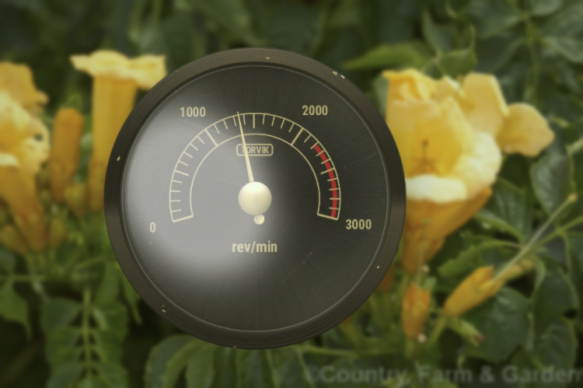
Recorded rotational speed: 1350; rpm
